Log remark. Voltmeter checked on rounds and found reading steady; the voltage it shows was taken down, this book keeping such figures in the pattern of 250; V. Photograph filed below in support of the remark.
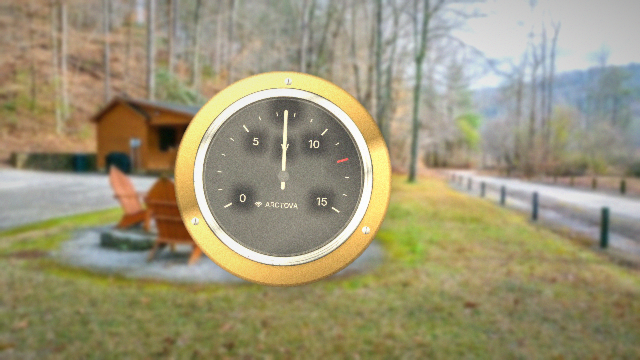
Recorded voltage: 7.5; V
